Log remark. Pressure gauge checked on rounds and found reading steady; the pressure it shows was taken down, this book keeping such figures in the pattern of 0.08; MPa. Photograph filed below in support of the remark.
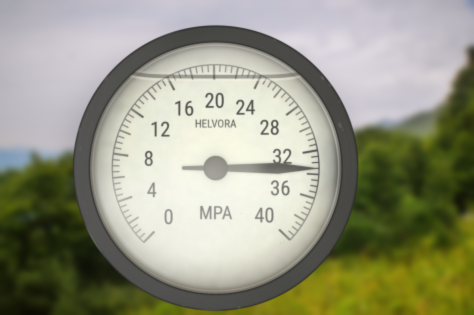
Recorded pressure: 33.5; MPa
